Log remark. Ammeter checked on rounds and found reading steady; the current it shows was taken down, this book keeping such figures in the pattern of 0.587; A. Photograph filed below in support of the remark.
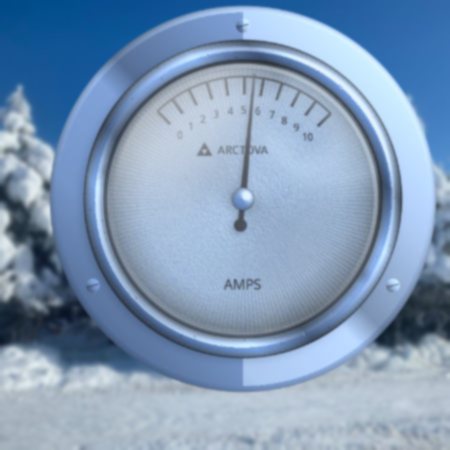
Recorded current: 5.5; A
